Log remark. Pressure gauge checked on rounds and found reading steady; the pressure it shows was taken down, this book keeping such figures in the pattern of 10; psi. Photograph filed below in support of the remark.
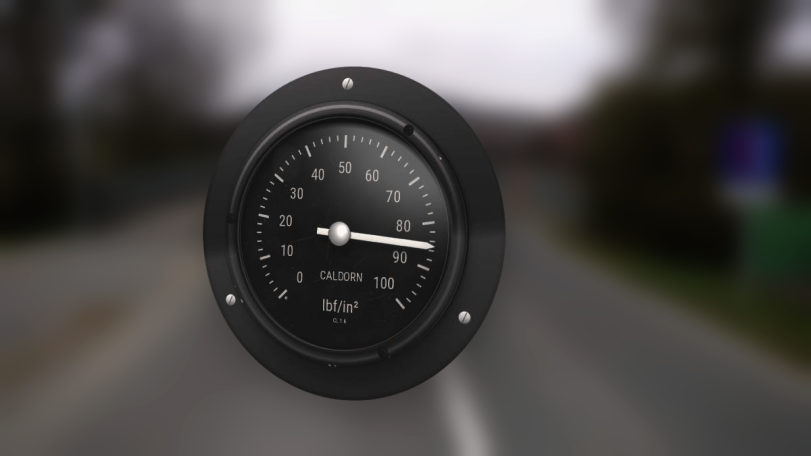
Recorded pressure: 85; psi
